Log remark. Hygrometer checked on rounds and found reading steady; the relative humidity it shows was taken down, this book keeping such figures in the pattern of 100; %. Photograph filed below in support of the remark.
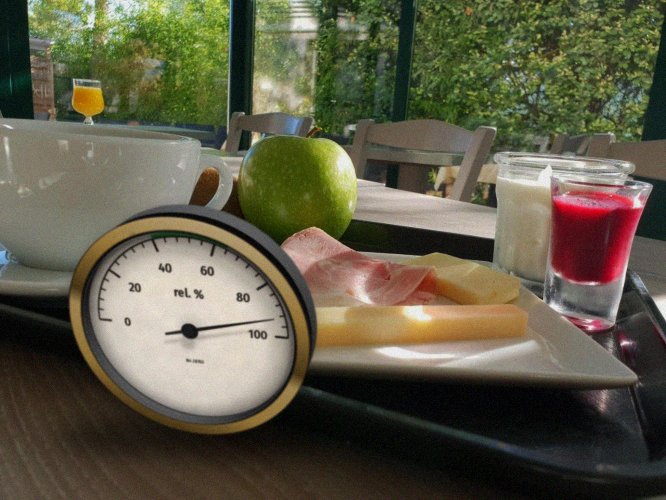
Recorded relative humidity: 92; %
